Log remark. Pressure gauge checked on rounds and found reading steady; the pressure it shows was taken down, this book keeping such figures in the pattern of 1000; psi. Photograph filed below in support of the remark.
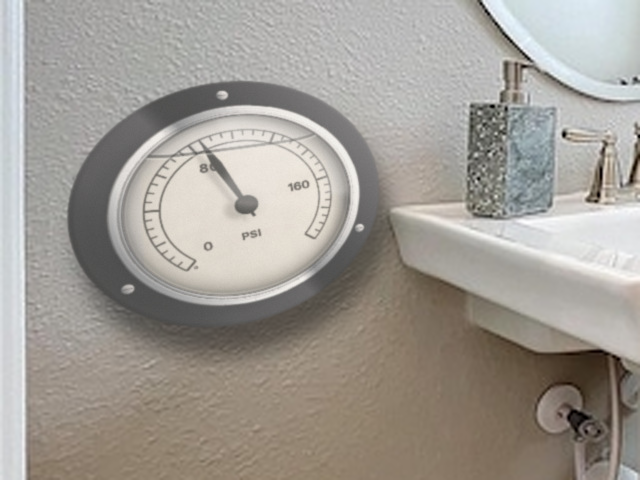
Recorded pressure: 85; psi
